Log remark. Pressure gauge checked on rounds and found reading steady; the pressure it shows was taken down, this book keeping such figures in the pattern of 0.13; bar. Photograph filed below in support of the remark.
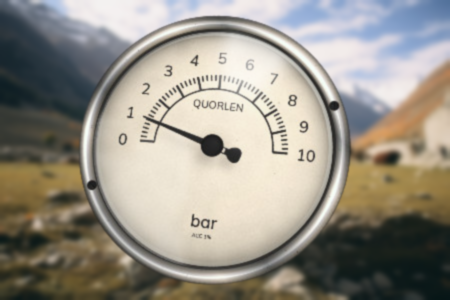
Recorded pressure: 1; bar
